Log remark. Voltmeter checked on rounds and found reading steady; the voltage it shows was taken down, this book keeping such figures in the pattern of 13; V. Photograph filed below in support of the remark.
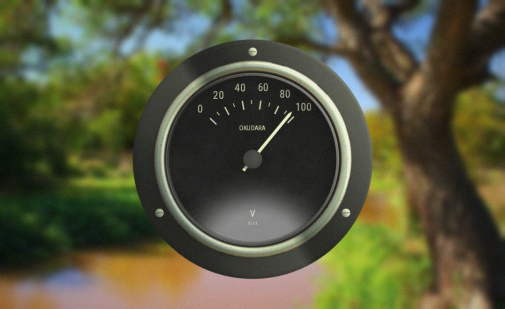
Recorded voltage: 95; V
